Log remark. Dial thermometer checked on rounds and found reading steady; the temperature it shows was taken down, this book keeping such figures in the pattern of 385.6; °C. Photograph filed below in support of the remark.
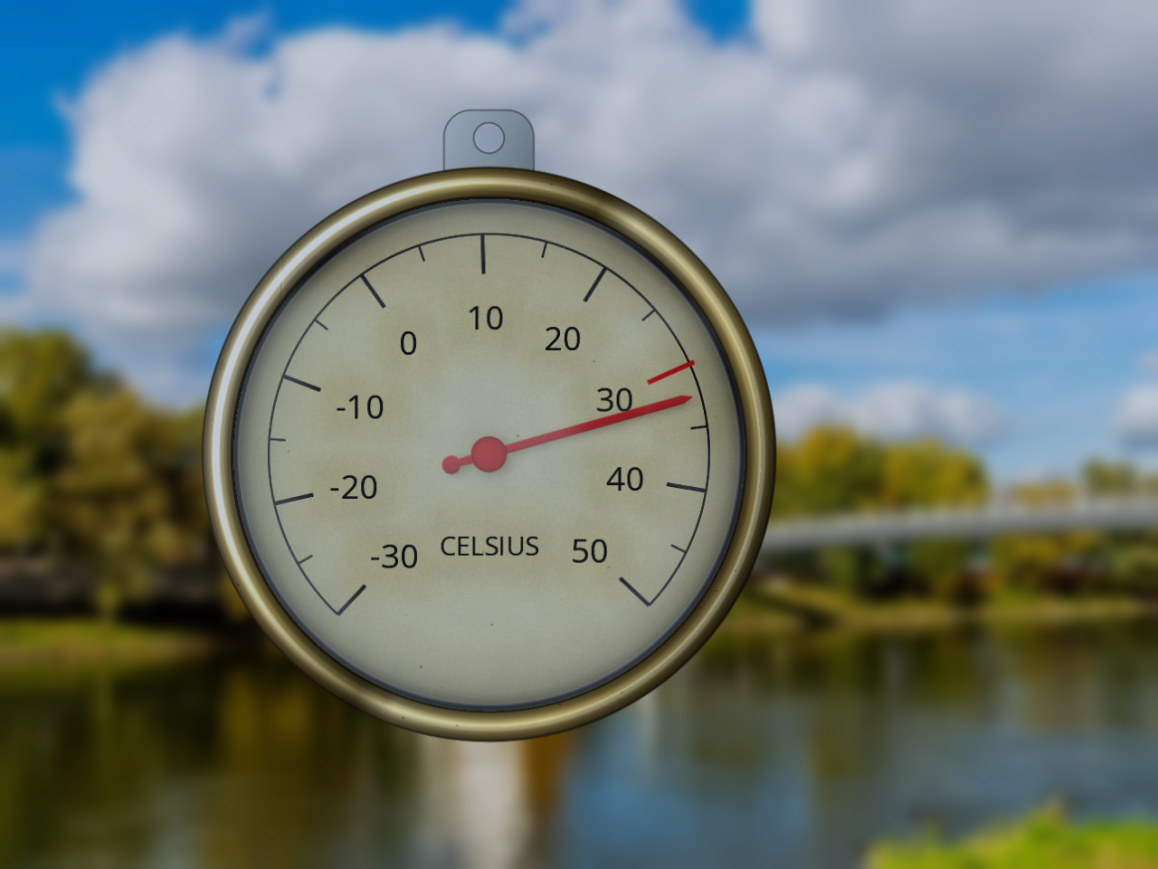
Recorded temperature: 32.5; °C
